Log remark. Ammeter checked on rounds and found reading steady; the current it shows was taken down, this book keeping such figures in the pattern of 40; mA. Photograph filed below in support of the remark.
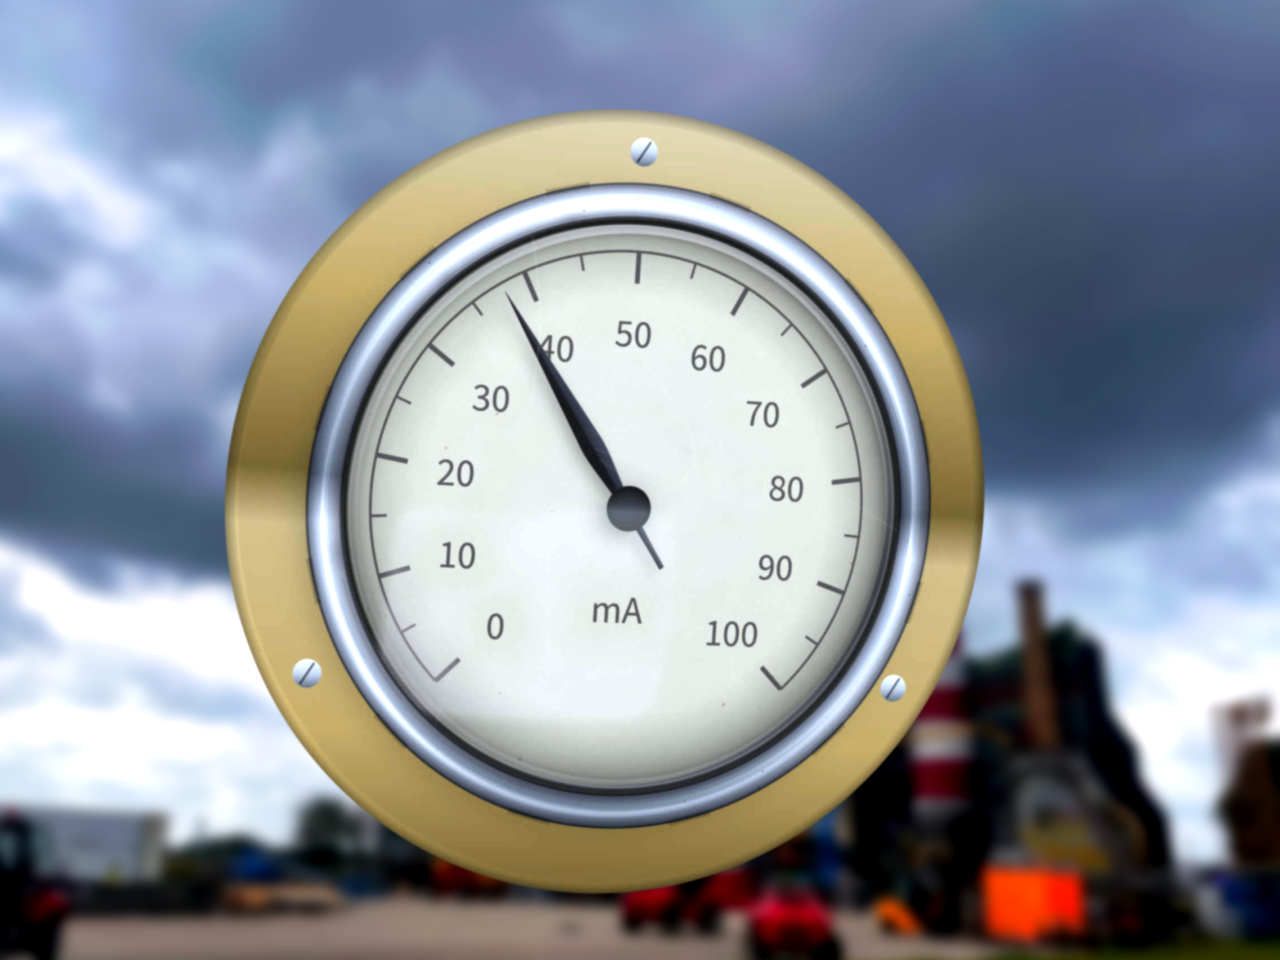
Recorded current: 37.5; mA
